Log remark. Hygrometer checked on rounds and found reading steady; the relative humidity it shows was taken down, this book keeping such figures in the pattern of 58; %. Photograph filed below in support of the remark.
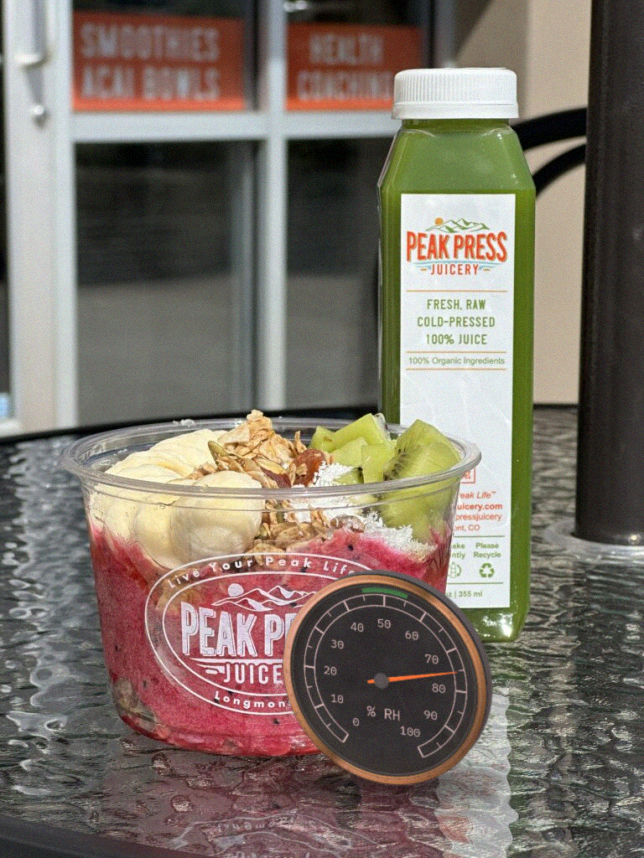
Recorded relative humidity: 75; %
